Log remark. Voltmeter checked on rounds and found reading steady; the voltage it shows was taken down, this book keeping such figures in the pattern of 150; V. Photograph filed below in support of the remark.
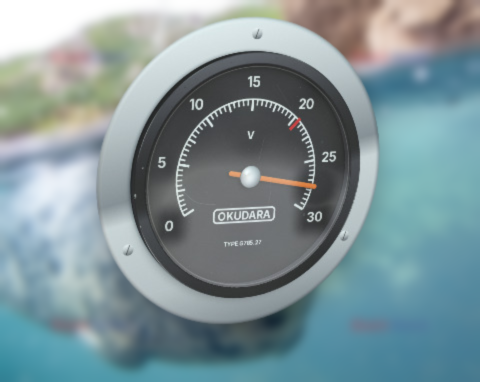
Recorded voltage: 27.5; V
